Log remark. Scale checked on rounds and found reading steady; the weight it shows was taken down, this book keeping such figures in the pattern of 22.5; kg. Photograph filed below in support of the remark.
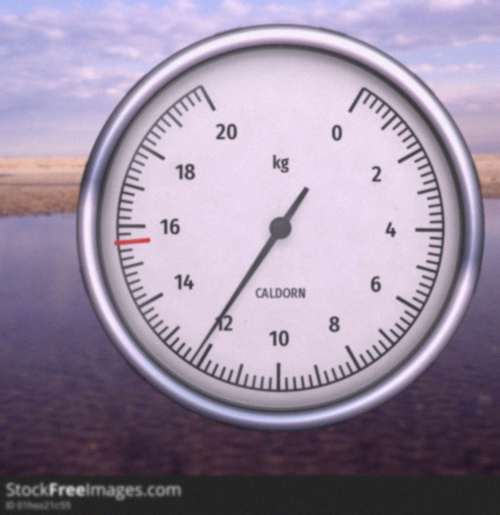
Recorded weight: 12.2; kg
